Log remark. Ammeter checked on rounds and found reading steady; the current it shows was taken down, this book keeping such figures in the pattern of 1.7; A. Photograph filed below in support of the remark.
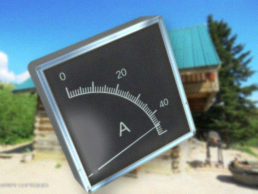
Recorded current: 45; A
